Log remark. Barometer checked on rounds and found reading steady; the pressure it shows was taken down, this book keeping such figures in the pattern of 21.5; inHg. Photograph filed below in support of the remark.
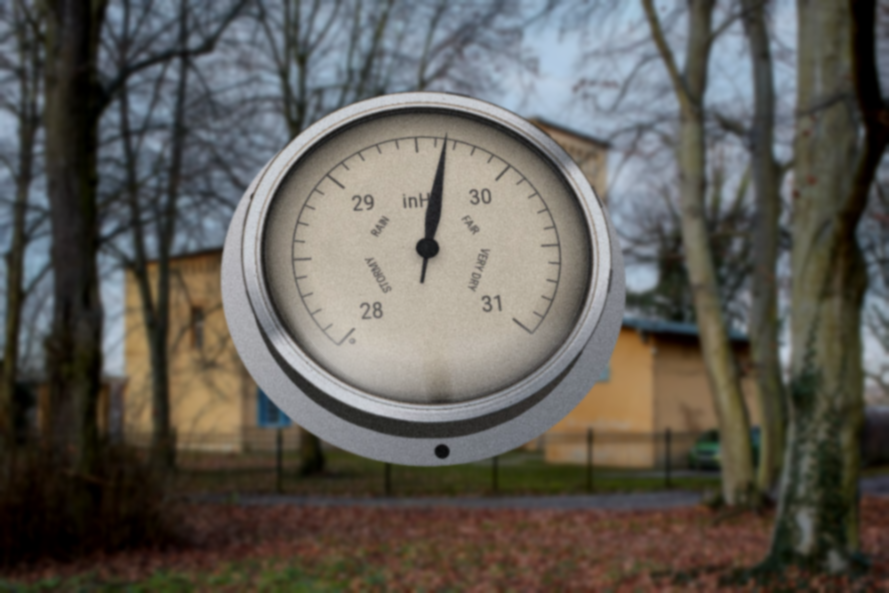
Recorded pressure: 29.65; inHg
